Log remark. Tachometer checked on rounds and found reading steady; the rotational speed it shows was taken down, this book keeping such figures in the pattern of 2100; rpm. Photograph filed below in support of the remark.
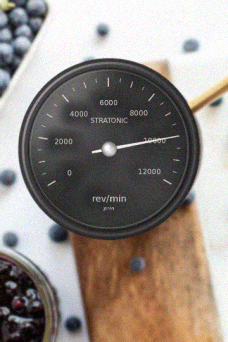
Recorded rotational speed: 10000; rpm
